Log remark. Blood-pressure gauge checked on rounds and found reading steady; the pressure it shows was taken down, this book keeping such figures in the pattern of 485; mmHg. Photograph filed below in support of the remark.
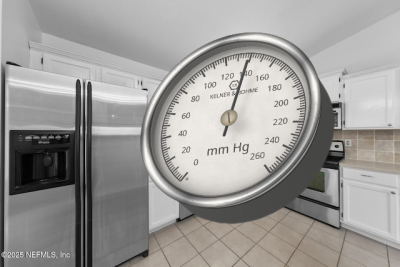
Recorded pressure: 140; mmHg
